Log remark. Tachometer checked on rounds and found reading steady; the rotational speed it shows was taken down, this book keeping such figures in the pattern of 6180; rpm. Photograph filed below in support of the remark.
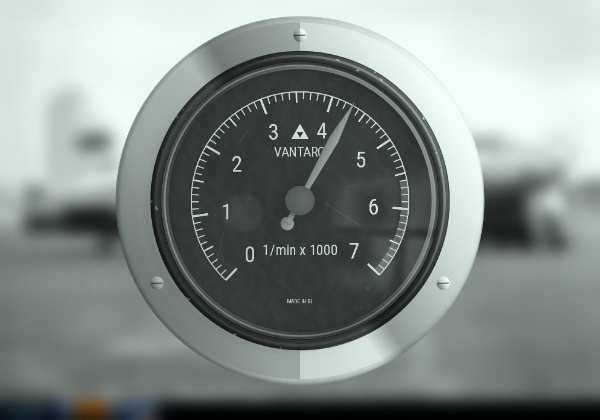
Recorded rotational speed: 4300; rpm
